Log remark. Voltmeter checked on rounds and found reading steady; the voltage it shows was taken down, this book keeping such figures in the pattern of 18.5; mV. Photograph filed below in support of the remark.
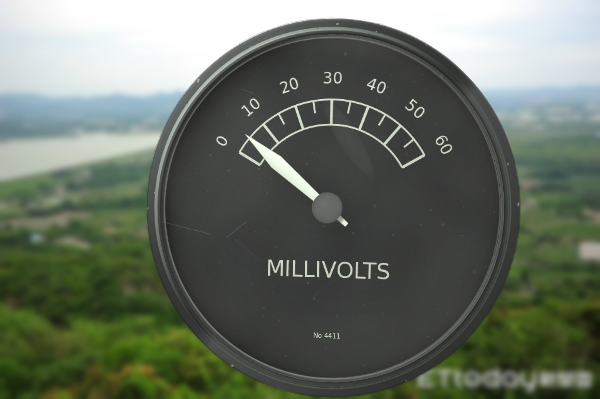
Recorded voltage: 5; mV
